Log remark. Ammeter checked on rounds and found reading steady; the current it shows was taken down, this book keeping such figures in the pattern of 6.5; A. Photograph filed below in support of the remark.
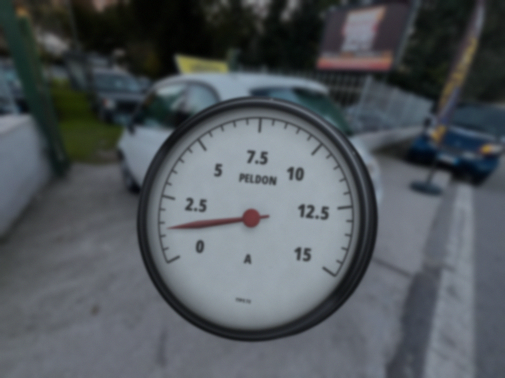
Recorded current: 1.25; A
